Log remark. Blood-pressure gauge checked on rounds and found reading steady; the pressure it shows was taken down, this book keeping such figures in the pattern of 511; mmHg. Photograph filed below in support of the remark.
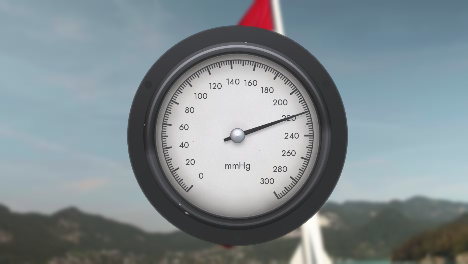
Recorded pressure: 220; mmHg
